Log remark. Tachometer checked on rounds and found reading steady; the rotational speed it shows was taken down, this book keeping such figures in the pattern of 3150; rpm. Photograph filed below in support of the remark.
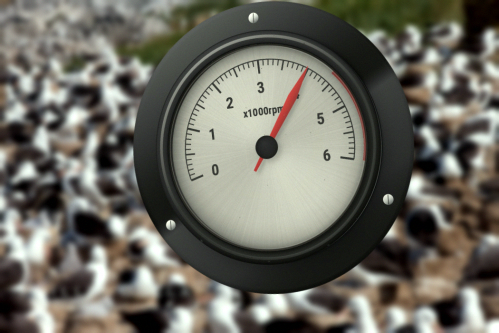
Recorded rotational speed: 4000; rpm
